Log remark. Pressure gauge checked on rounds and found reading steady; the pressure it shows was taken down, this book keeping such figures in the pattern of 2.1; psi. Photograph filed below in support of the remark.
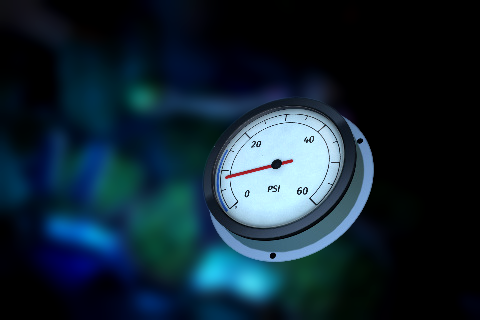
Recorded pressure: 7.5; psi
